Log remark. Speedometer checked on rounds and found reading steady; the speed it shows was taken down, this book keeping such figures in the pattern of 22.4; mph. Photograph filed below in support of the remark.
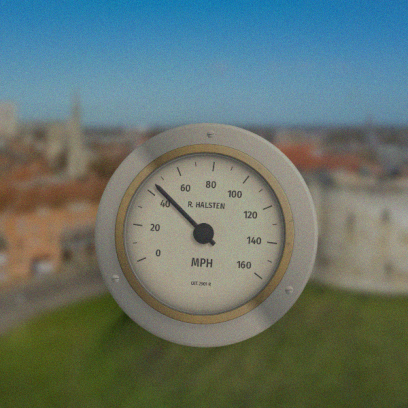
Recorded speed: 45; mph
